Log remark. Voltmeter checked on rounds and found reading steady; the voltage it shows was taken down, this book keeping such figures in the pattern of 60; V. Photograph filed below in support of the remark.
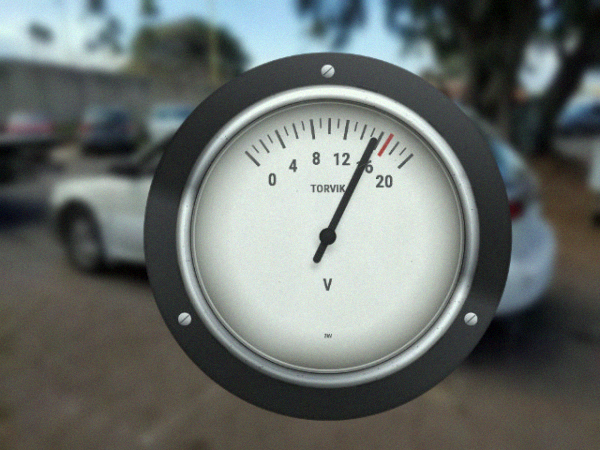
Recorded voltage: 15.5; V
